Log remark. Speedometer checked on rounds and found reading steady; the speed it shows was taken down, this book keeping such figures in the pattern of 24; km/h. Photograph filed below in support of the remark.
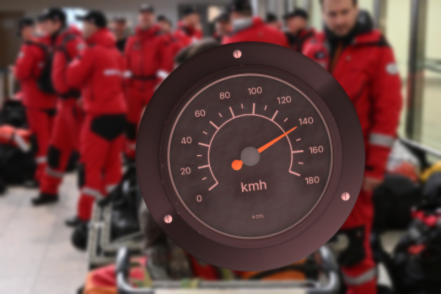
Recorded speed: 140; km/h
